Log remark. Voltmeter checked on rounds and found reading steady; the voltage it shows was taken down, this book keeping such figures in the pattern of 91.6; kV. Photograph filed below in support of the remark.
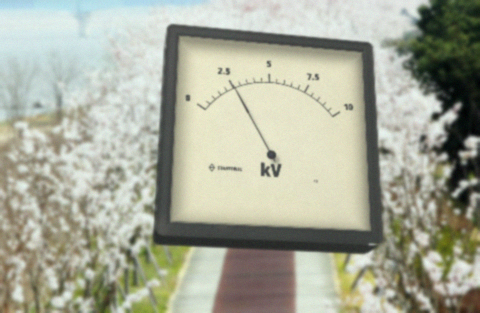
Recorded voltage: 2.5; kV
